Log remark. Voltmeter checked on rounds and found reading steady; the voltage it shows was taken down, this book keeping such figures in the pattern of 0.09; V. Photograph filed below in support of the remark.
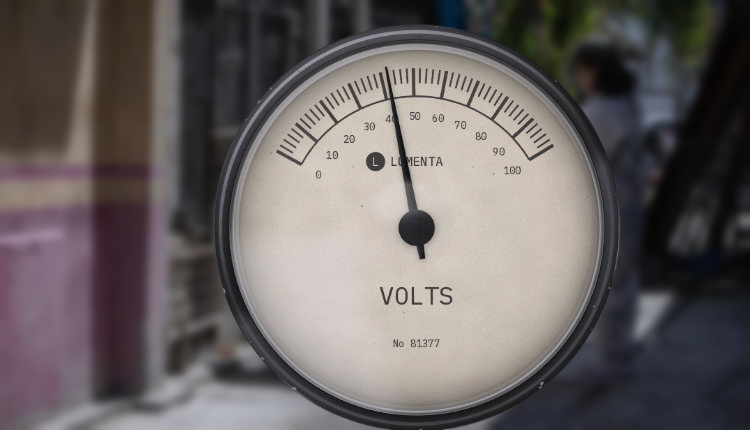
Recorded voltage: 42; V
